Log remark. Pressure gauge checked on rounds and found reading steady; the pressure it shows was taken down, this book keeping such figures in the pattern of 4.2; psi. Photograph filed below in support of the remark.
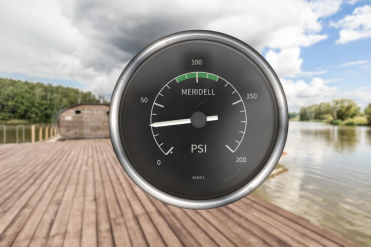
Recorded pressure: 30; psi
